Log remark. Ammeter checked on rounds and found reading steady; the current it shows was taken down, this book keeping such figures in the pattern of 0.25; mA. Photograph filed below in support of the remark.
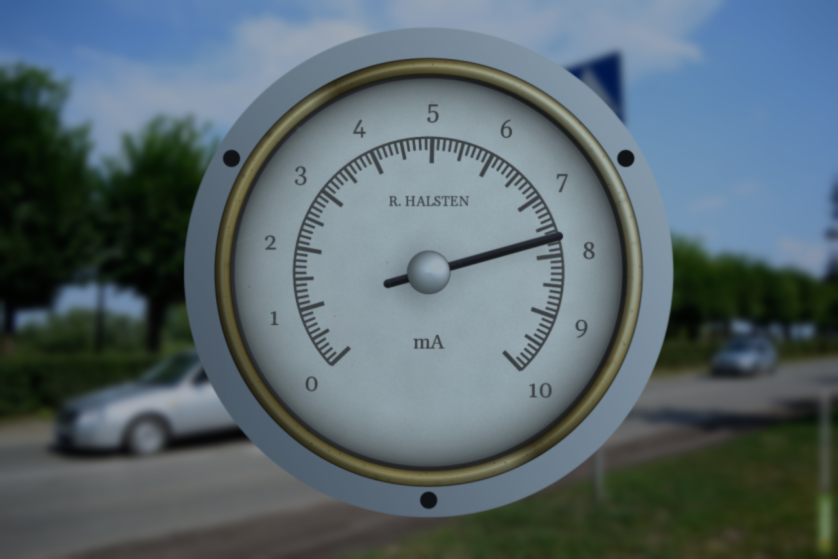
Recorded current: 7.7; mA
